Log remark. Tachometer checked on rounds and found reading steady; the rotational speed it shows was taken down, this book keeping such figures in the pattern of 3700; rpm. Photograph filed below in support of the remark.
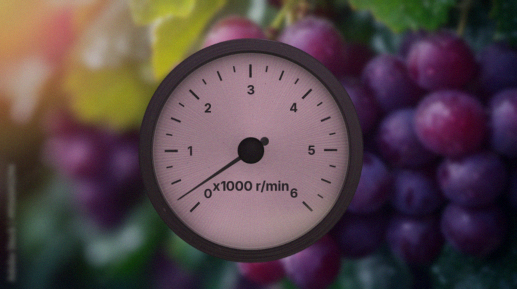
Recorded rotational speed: 250; rpm
